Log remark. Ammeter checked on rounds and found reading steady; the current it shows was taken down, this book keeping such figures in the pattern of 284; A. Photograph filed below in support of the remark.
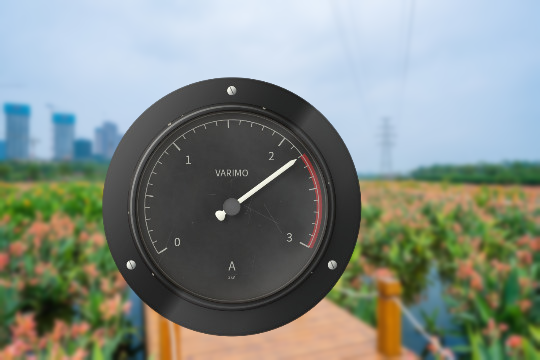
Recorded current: 2.2; A
